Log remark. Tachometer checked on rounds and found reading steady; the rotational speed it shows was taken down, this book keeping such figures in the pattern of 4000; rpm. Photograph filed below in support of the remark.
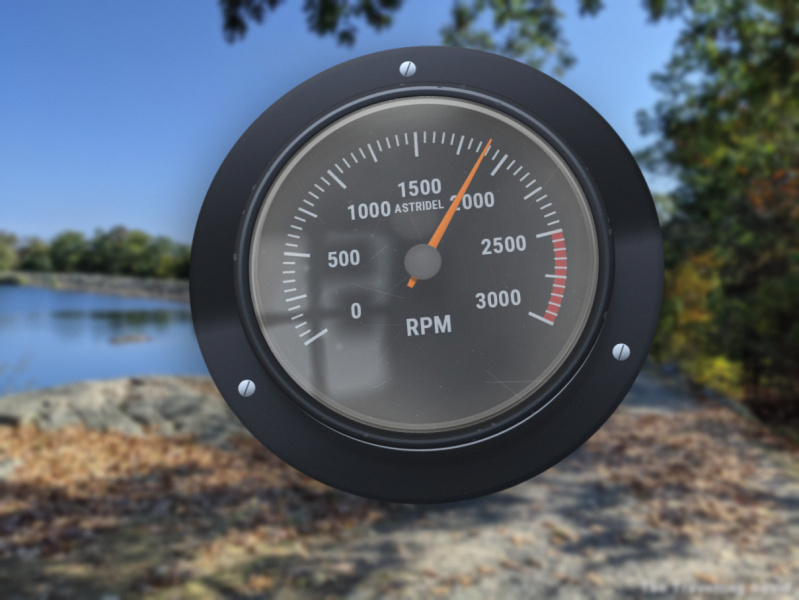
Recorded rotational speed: 1900; rpm
